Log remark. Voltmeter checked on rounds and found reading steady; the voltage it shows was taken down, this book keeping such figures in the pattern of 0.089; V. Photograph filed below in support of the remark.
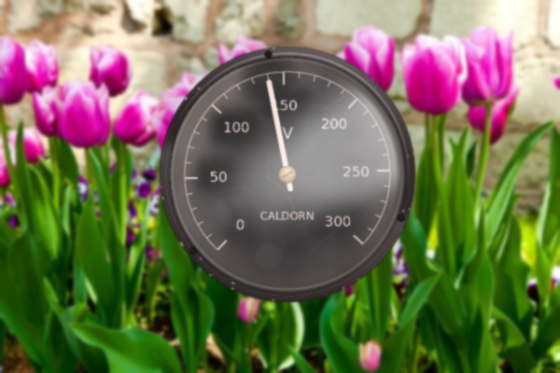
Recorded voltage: 140; V
